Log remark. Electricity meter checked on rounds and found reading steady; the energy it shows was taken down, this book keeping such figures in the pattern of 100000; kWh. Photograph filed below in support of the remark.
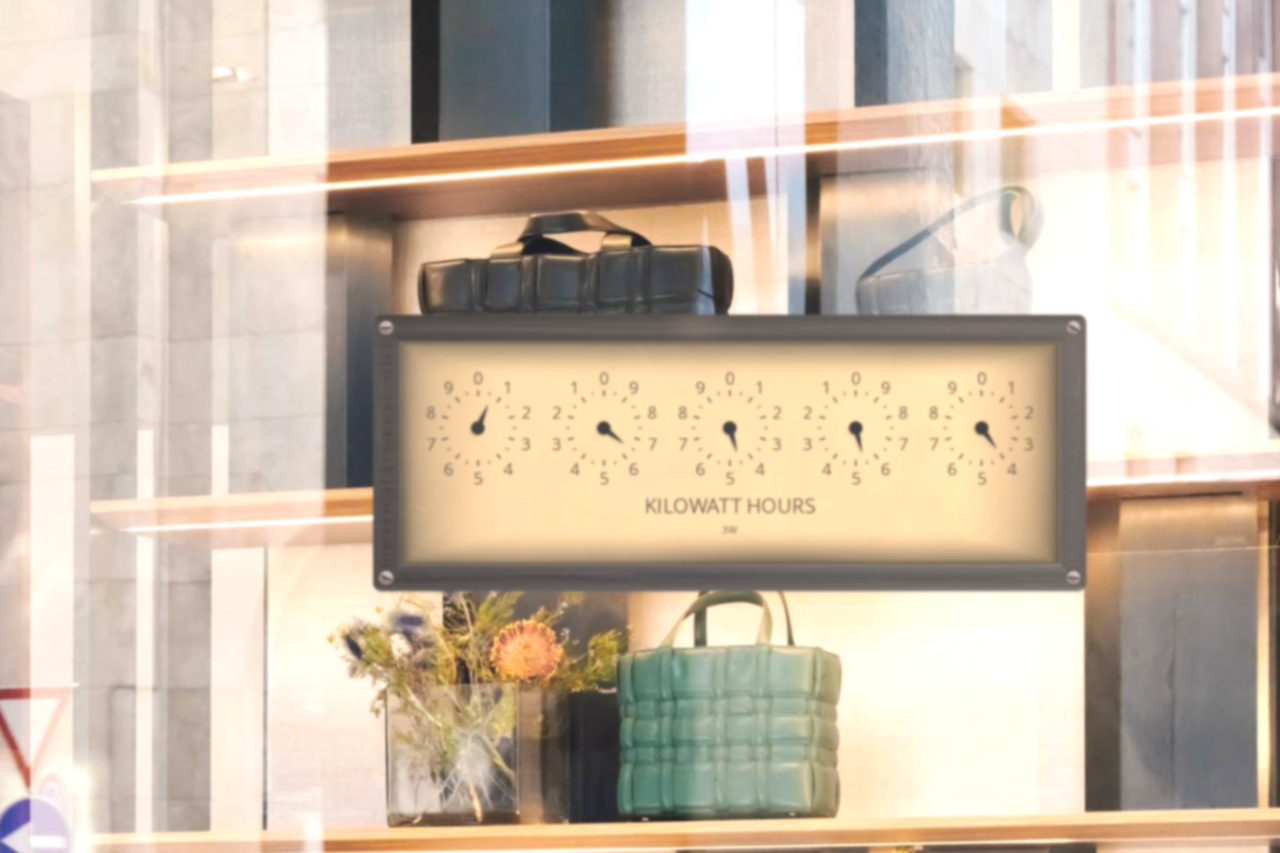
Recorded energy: 6454; kWh
